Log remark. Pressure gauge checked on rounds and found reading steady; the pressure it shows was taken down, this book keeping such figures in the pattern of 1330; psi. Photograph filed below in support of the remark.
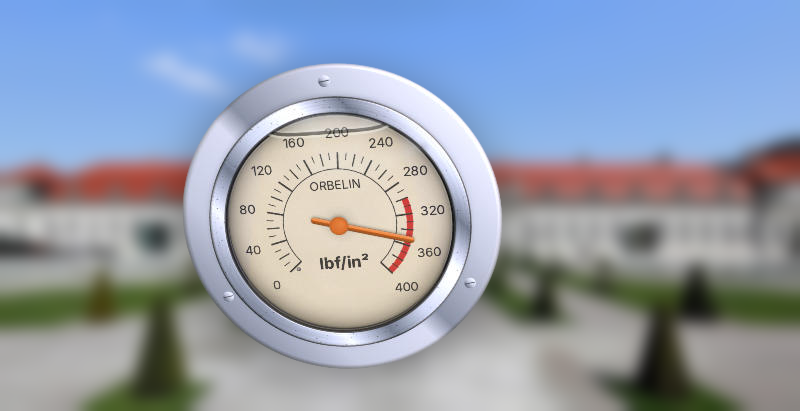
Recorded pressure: 350; psi
